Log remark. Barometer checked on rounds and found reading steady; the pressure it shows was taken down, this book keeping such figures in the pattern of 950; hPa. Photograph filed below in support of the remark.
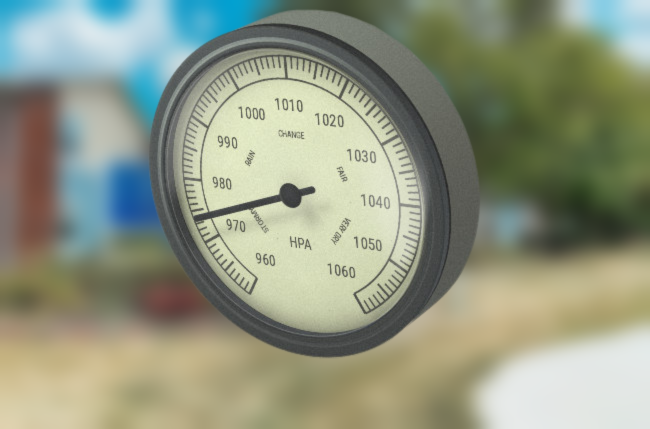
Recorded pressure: 974; hPa
